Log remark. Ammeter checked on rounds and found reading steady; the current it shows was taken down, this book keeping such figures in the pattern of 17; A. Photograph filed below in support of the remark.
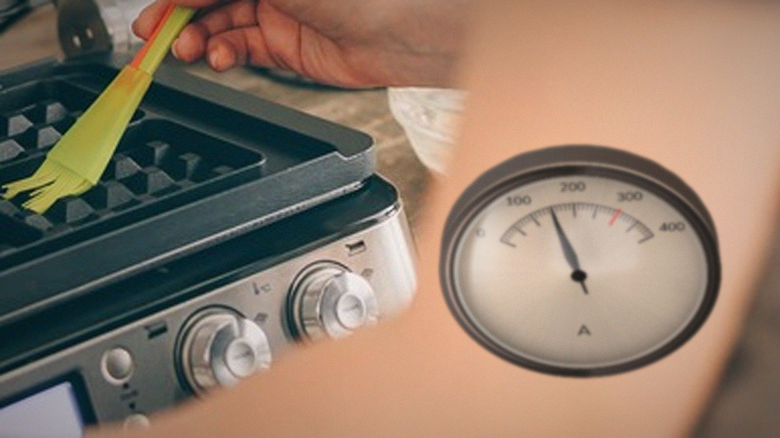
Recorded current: 150; A
